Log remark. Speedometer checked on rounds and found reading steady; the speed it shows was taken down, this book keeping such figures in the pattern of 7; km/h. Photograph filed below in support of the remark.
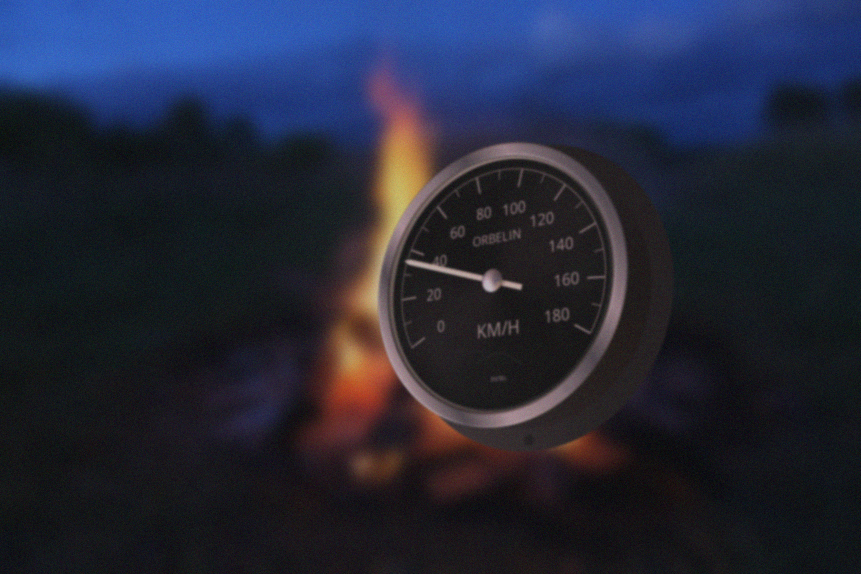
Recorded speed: 35; km/h
